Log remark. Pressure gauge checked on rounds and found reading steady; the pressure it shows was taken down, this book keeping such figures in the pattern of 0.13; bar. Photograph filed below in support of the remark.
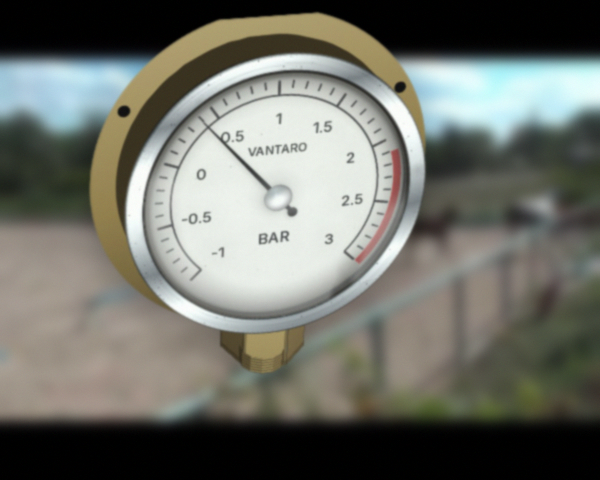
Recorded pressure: 0.4; bar
